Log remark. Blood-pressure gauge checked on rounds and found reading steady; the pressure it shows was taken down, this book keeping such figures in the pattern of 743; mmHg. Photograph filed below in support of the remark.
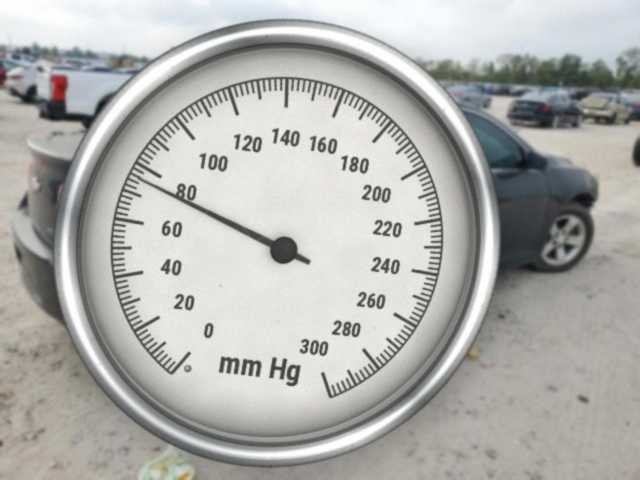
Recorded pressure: 76; mmHg
